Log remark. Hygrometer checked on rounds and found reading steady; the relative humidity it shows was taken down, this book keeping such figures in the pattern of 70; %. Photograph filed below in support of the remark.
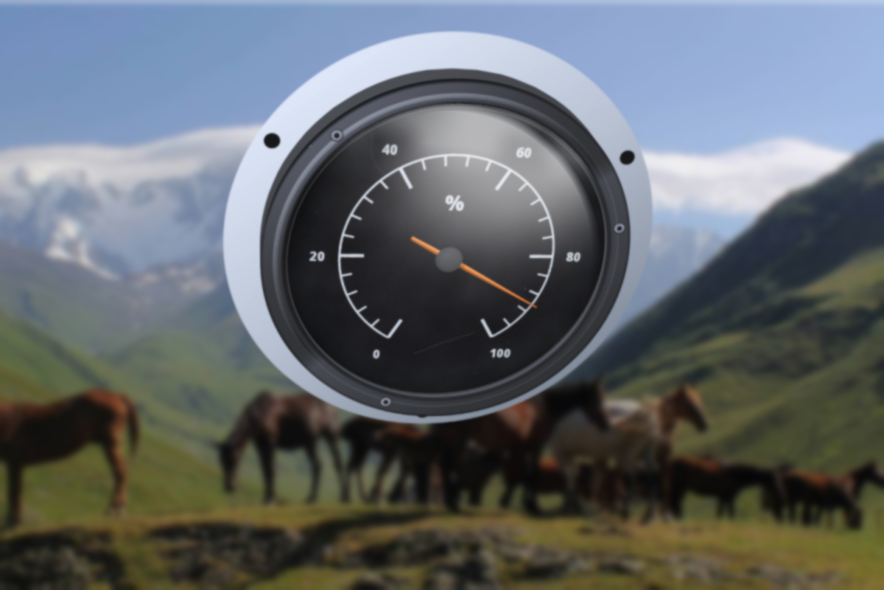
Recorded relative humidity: 90; %
